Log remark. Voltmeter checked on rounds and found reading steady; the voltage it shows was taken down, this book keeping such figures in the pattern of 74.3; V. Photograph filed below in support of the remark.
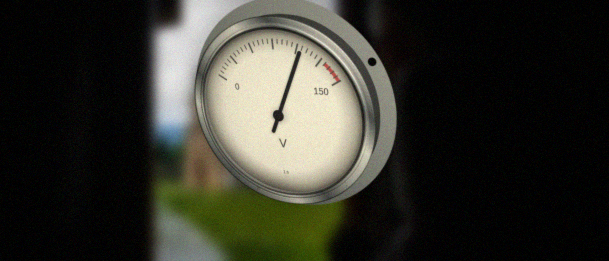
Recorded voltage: 105; V
